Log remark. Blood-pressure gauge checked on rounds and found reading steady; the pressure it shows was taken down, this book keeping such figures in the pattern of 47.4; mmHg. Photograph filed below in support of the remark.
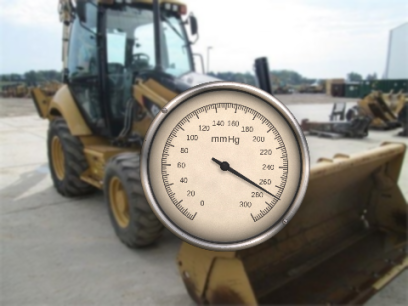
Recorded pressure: 270; mmHg
